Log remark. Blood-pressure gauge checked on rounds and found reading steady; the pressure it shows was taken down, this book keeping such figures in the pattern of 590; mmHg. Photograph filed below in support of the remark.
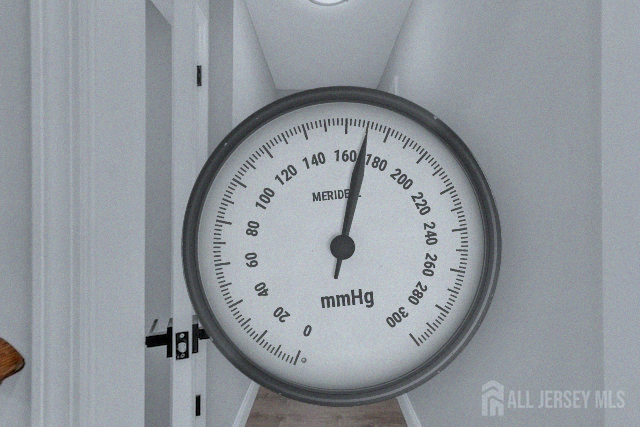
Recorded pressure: 170; mmHg
